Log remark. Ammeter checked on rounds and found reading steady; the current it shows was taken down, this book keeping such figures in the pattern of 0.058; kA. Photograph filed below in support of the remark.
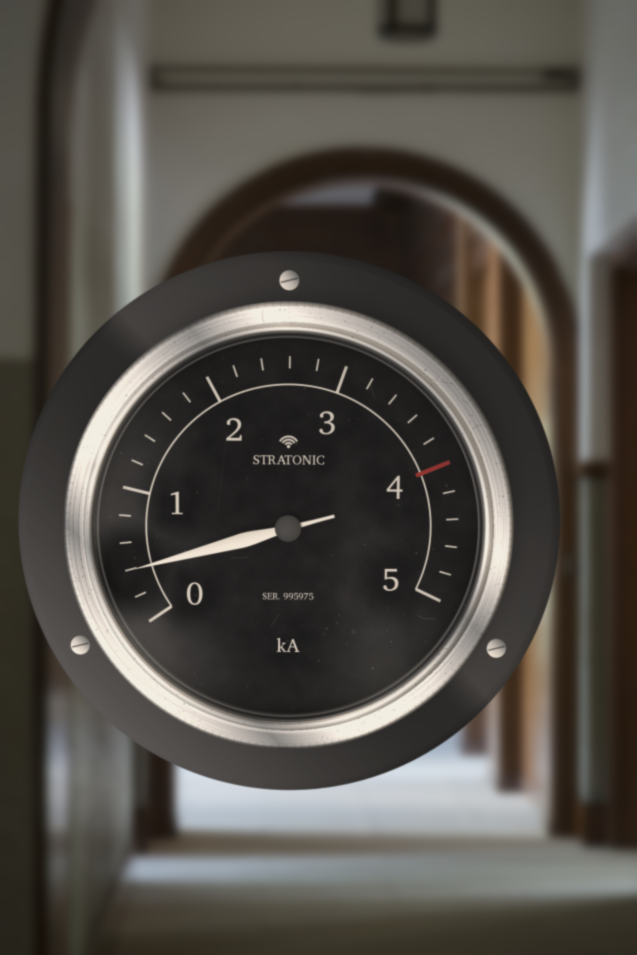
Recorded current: 0.4; kA
